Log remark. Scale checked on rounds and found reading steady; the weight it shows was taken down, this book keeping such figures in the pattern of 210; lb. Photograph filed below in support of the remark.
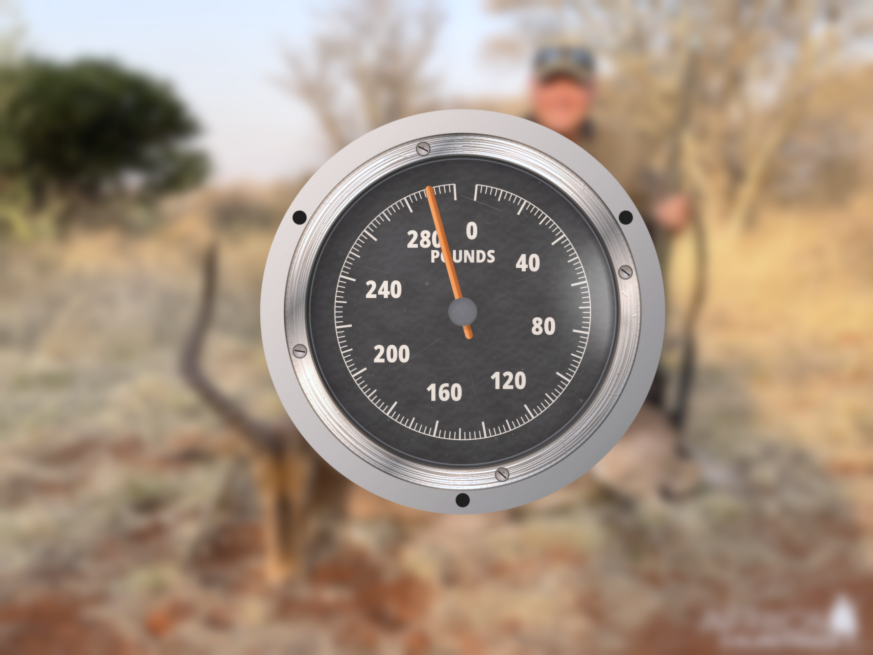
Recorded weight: 290; lb
